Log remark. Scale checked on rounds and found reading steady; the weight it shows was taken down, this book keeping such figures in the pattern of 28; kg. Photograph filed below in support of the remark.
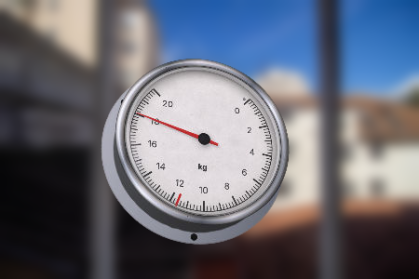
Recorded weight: 18; kg
